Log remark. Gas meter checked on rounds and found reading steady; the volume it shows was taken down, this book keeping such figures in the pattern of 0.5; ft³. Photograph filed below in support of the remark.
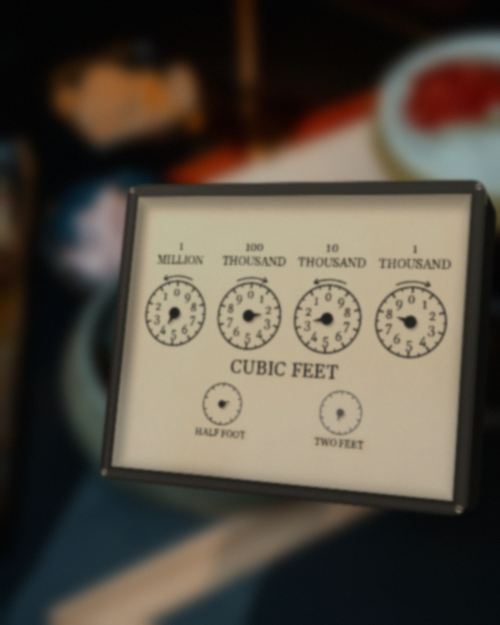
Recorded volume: 422800; ft³
